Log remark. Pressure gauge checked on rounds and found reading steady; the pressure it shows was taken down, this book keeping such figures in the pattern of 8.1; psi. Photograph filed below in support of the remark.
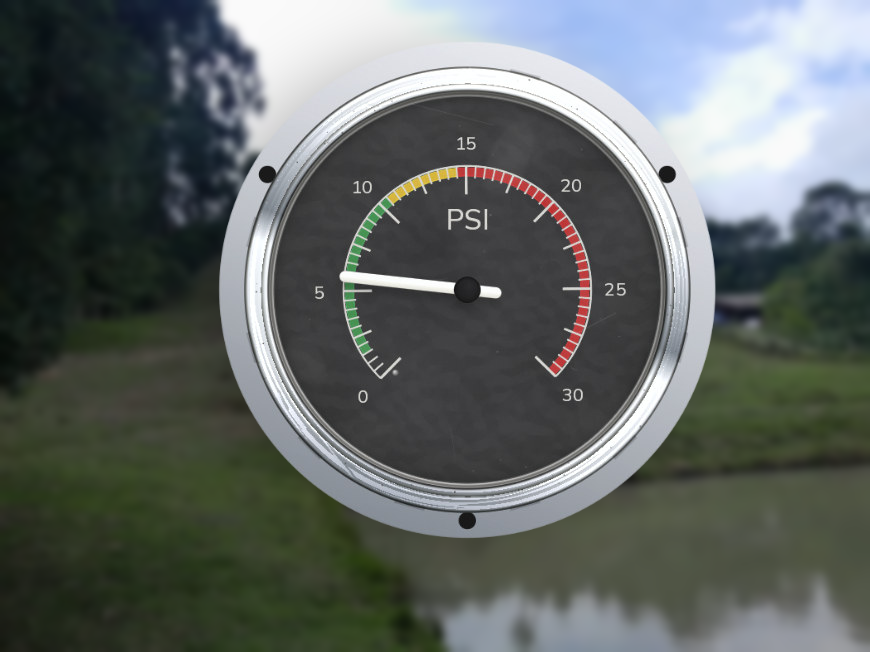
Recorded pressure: 5.75; psi
